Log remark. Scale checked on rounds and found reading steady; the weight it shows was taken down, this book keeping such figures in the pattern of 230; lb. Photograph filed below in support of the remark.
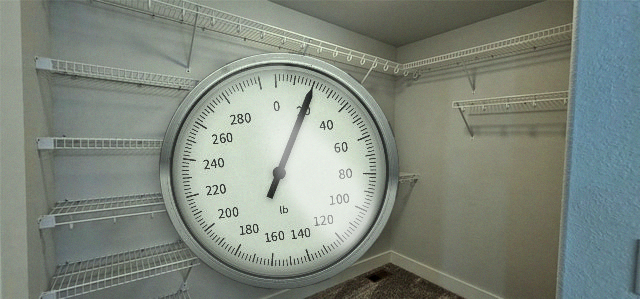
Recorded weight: 20; lb
